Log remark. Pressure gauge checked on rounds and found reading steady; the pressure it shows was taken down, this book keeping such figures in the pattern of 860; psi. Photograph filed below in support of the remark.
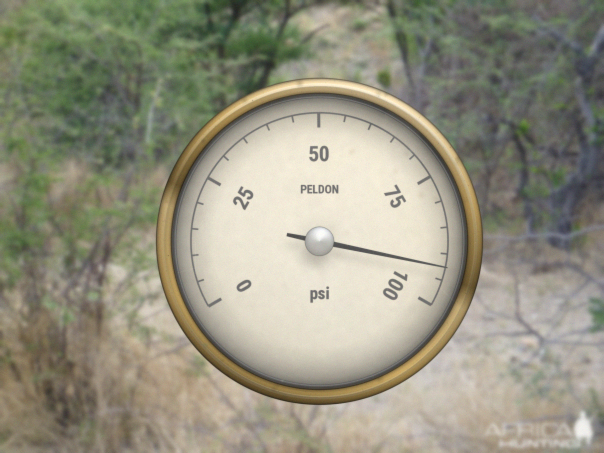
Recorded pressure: 92.5; psi
